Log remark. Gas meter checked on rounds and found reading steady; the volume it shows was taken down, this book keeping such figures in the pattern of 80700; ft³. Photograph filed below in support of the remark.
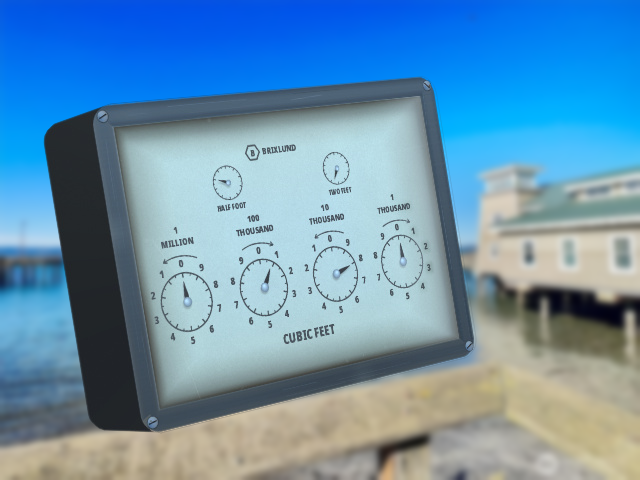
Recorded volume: 8000; ft³
